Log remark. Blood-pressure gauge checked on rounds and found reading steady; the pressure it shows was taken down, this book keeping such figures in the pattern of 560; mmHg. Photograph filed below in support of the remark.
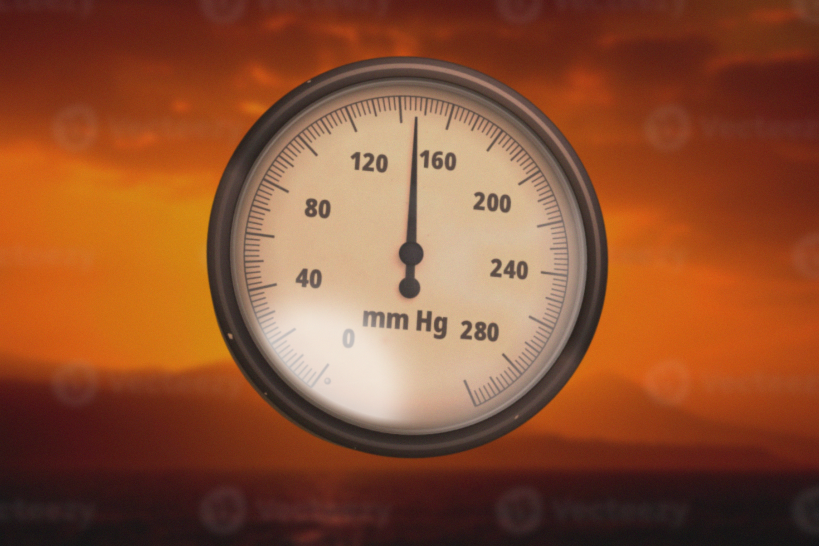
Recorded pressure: 146; mmHg
